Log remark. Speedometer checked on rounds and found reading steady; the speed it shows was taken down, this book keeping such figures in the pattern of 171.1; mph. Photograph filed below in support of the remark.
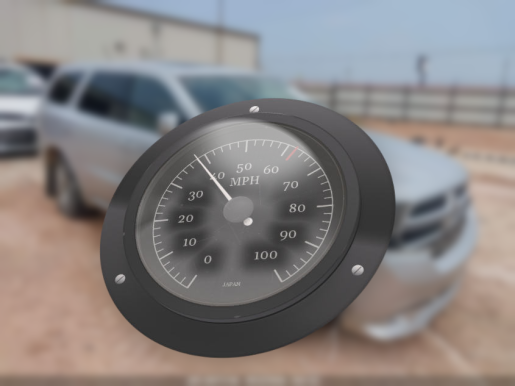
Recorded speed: 38; mph
